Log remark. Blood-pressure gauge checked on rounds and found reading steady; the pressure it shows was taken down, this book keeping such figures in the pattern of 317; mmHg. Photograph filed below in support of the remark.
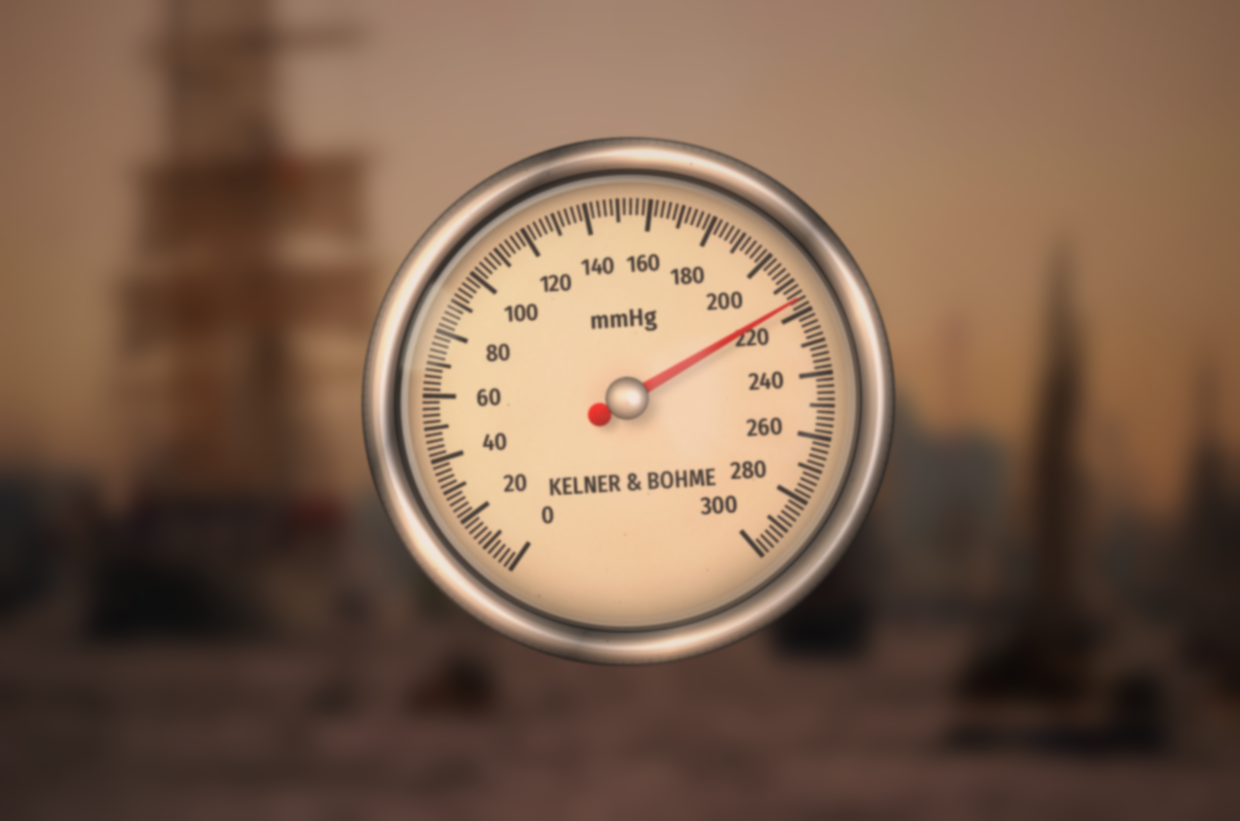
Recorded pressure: 216; mmHg
